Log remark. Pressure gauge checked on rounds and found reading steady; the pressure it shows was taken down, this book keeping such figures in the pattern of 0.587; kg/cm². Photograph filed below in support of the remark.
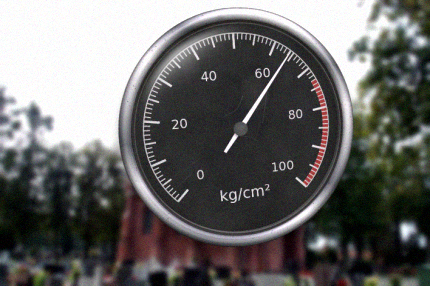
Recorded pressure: 64; kg/cm²
